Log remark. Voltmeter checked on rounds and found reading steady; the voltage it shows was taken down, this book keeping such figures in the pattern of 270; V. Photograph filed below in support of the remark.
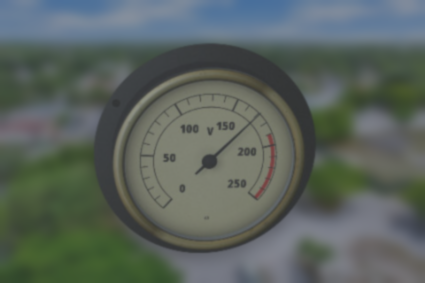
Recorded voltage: 170; V
